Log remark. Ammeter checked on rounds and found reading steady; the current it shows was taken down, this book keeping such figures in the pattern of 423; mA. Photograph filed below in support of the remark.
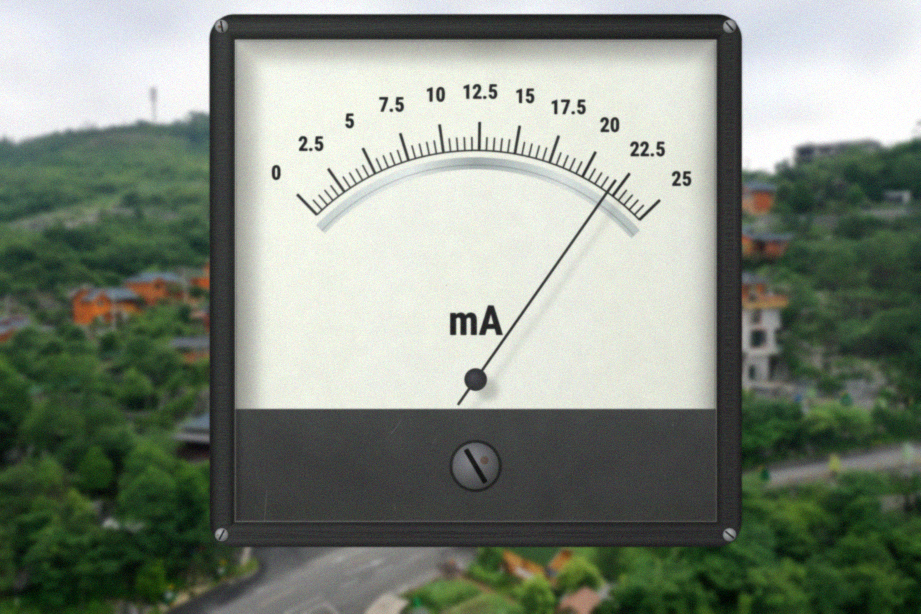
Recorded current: 22; mA
